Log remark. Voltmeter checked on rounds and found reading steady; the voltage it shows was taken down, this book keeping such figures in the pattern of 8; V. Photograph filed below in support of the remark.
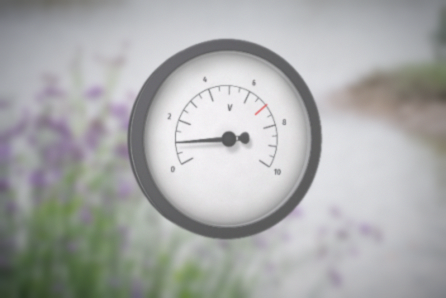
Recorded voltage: 1; V
